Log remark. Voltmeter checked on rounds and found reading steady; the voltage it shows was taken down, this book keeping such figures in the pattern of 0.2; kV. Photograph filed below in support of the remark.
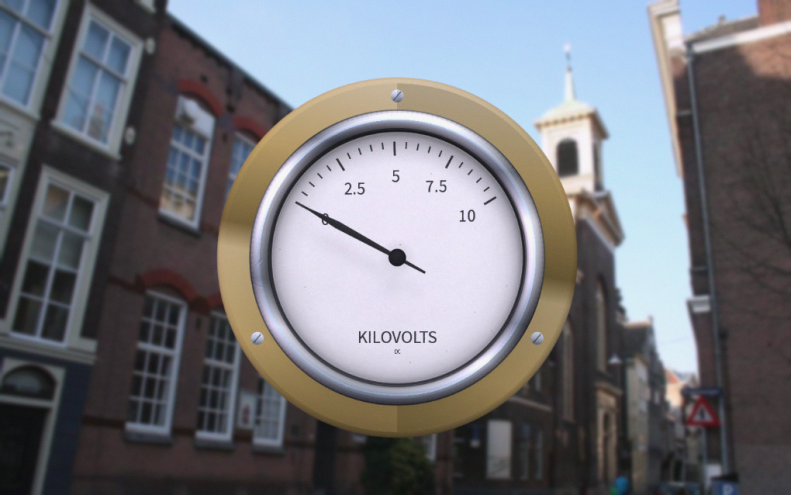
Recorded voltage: 0; kV
